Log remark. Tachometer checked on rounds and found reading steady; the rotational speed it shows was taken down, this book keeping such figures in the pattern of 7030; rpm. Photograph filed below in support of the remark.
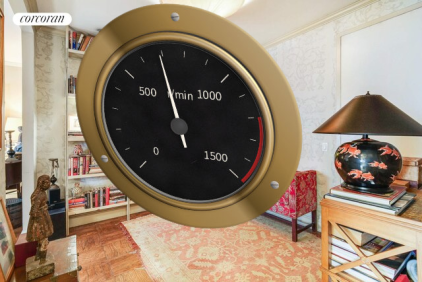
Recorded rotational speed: 700; rpm
